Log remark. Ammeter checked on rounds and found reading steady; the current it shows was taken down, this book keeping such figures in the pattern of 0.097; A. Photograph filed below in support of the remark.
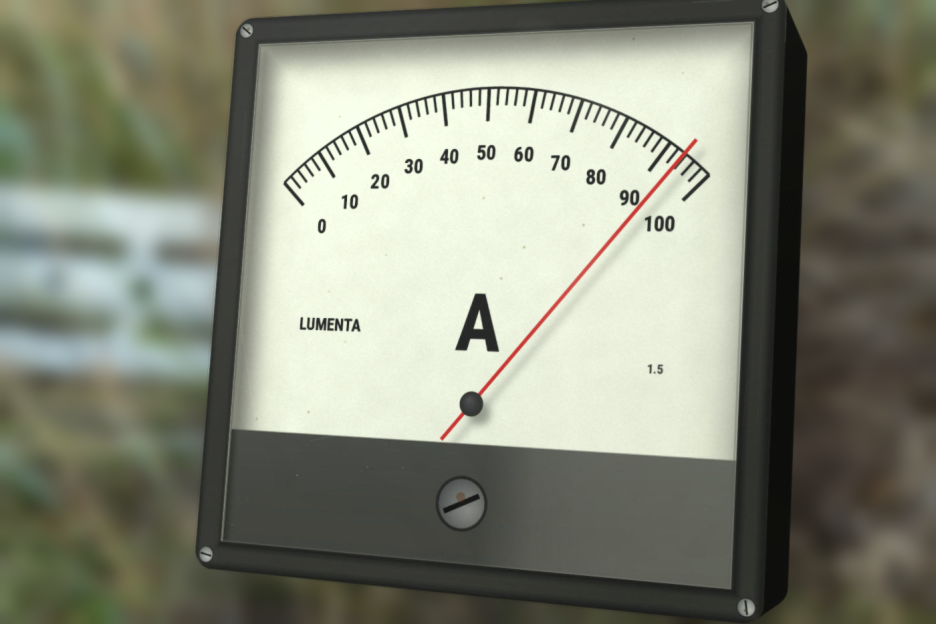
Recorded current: 94; A
